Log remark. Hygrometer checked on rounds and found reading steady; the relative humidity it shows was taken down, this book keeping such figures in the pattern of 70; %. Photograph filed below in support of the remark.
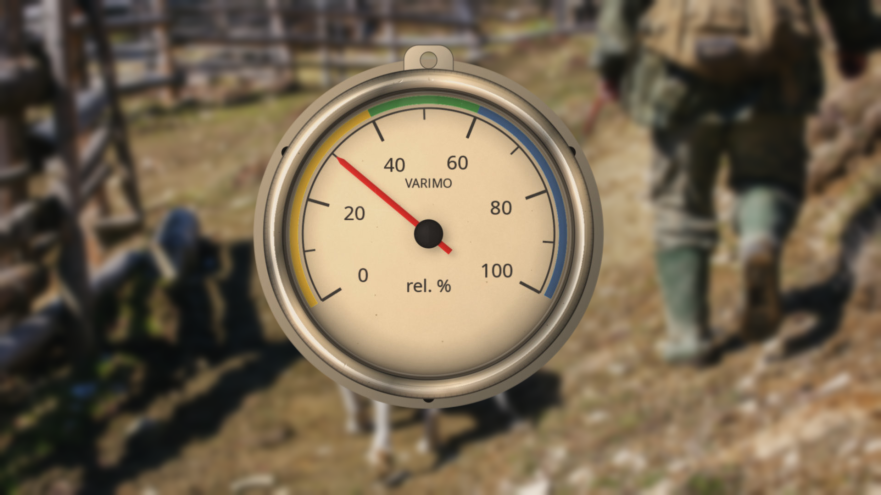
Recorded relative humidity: 30; %
